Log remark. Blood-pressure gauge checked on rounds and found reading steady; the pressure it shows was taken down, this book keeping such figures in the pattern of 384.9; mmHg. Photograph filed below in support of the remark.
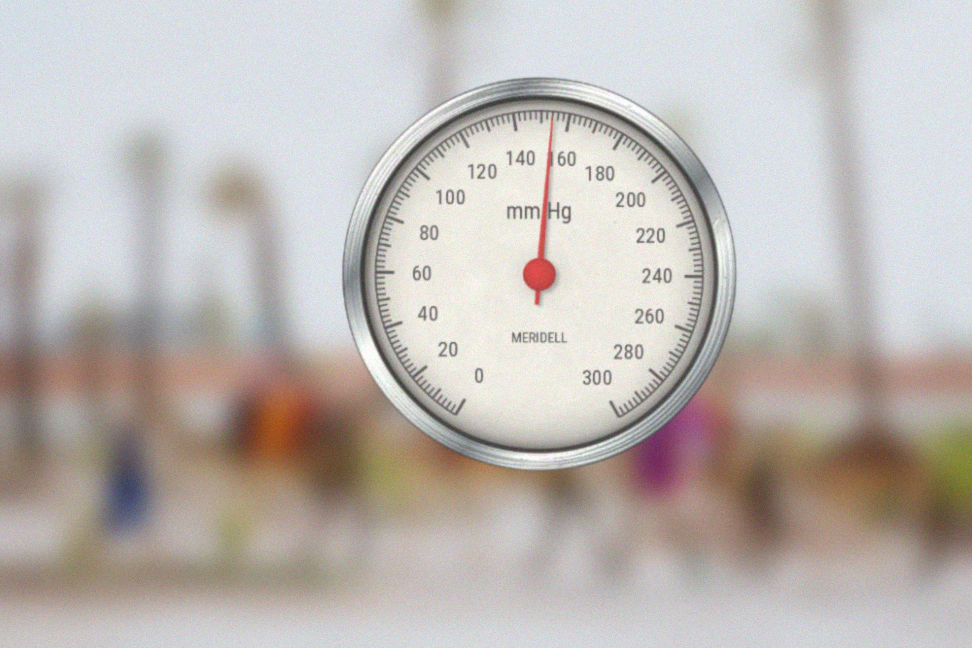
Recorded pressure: 154; mmHg
